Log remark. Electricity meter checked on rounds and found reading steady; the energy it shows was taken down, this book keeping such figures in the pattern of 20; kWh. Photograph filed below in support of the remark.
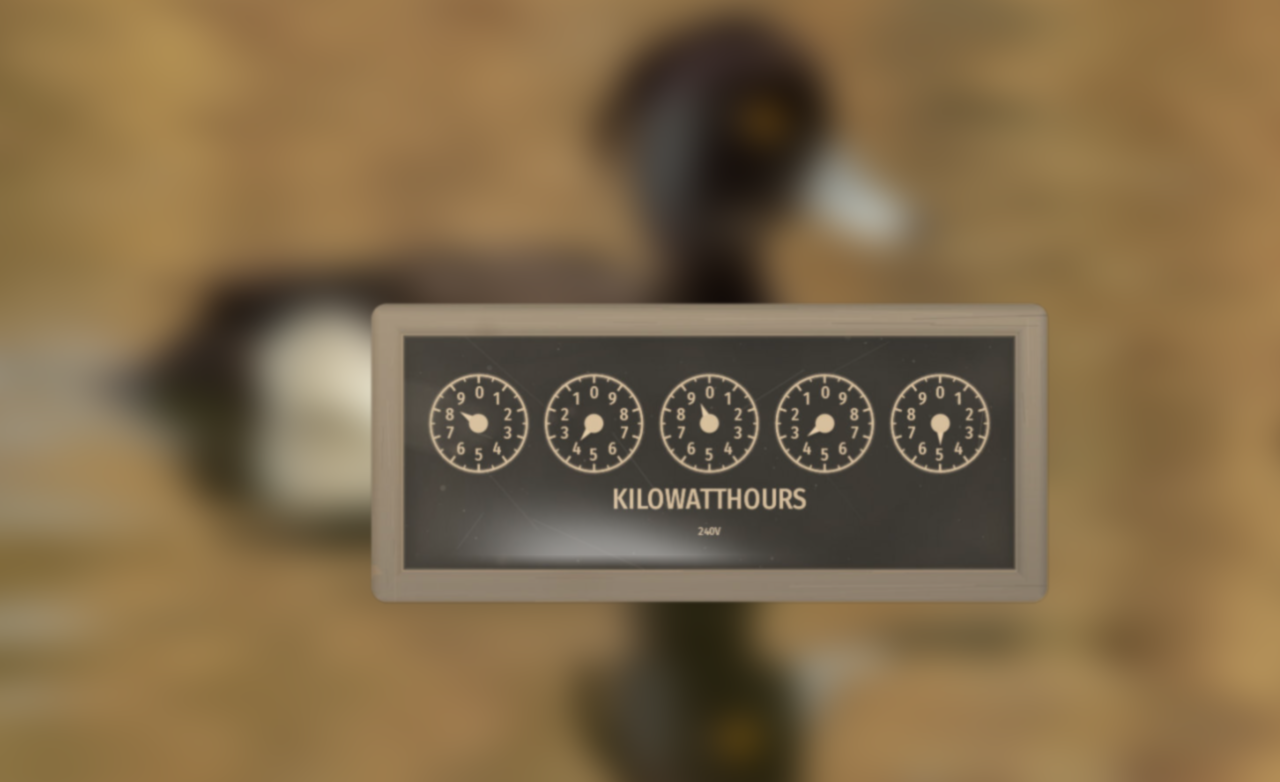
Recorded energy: 83935; kWh
